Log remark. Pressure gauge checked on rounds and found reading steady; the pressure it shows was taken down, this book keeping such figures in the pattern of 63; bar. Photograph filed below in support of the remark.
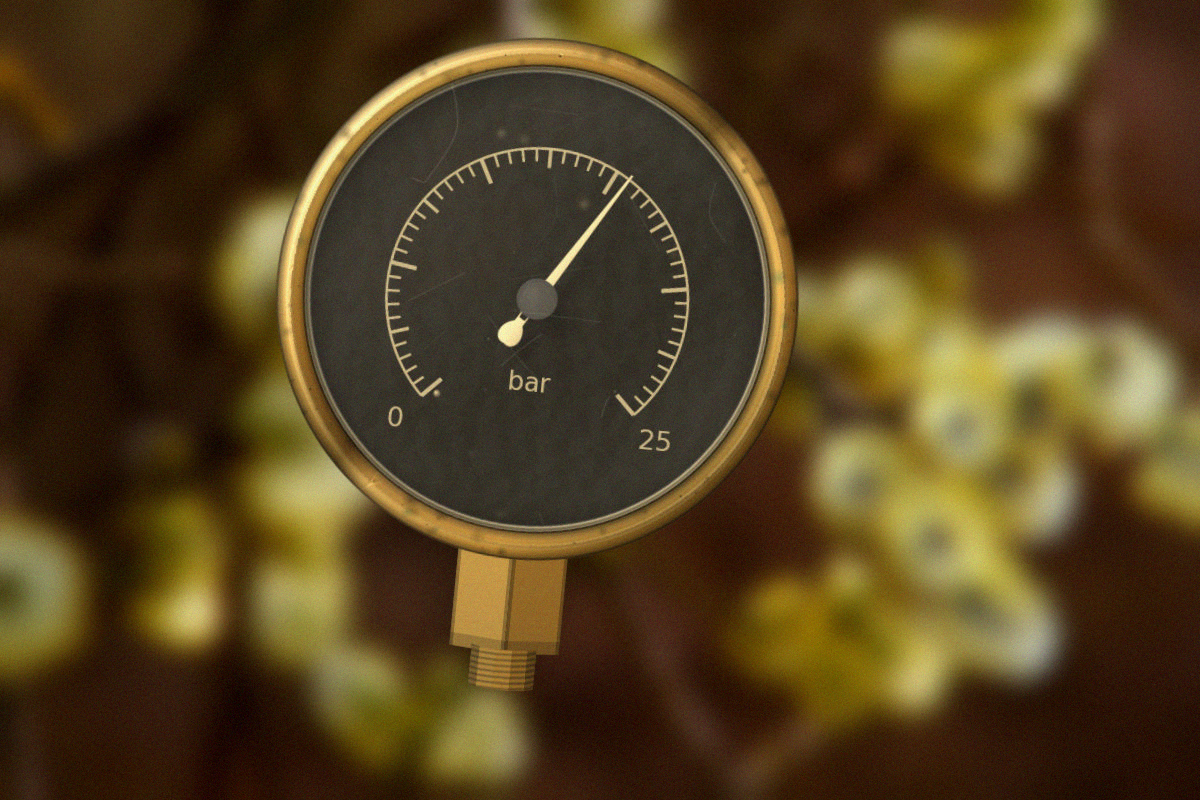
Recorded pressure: 15.5; bar
